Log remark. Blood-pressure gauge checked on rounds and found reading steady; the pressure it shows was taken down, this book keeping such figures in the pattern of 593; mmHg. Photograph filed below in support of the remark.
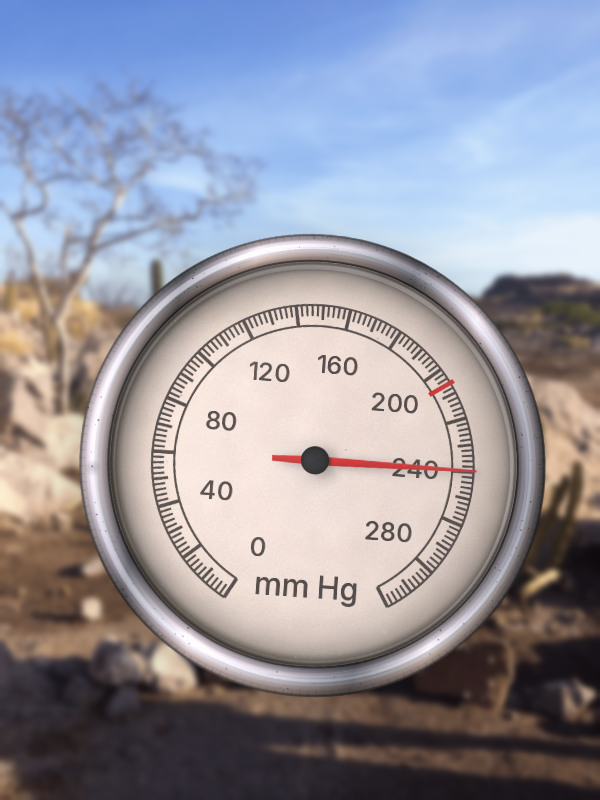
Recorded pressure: 240; mmHg
